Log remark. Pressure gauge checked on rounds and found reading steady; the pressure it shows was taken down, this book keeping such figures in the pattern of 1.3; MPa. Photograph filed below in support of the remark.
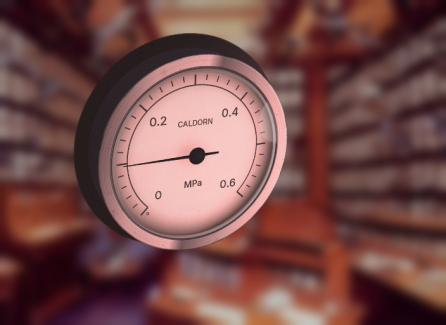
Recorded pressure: 0.1; MPa
